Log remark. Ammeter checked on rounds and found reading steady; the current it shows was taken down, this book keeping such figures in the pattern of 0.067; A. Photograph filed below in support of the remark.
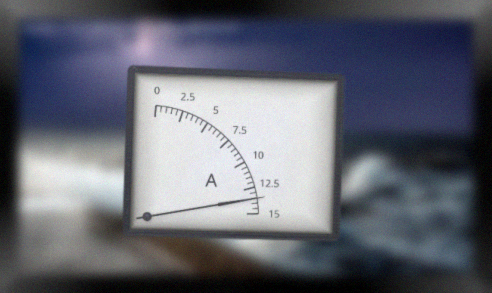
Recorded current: 13.5; A
